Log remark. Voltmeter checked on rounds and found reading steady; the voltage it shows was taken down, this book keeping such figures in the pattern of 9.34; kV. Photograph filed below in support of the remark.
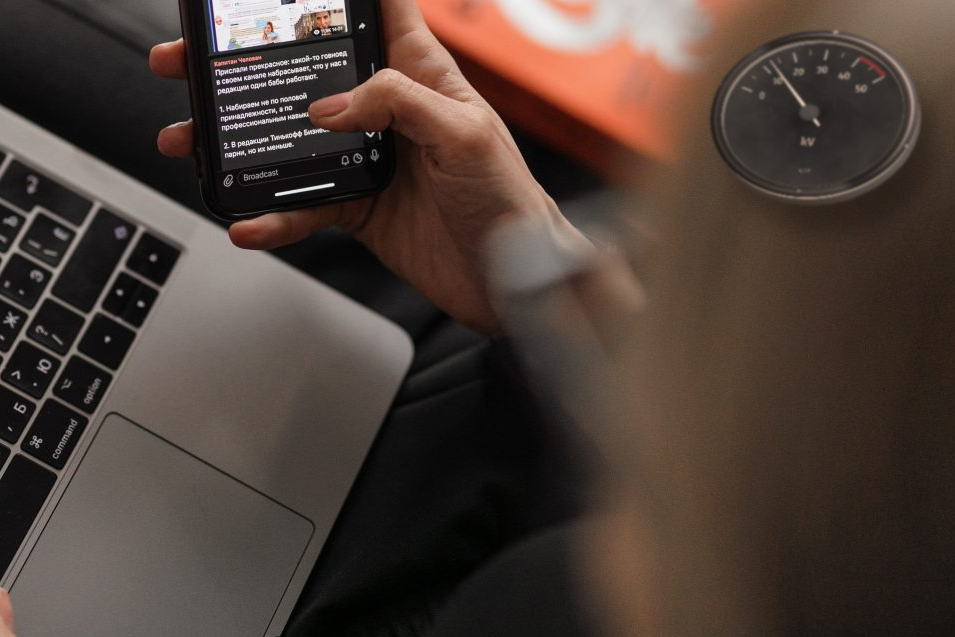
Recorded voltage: 12.5; kV
